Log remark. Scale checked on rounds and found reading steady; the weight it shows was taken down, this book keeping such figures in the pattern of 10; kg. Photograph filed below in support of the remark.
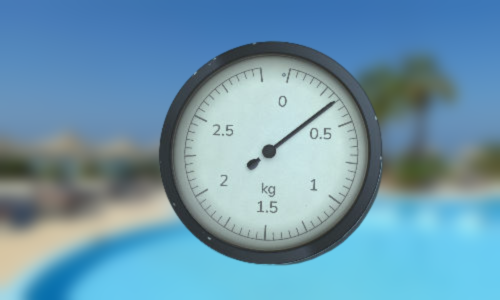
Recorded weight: 0.35; kg
